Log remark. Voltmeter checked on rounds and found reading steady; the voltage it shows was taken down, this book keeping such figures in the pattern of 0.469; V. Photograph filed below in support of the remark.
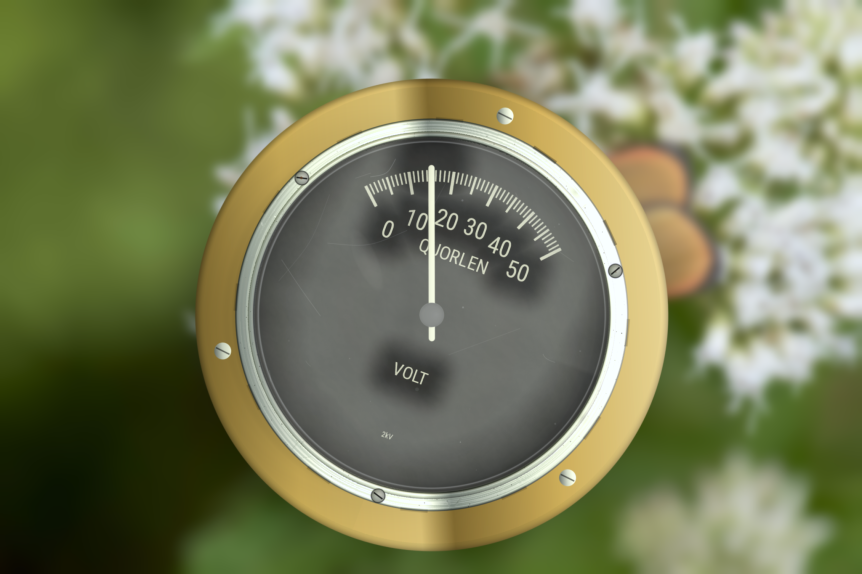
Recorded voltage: 15; V
